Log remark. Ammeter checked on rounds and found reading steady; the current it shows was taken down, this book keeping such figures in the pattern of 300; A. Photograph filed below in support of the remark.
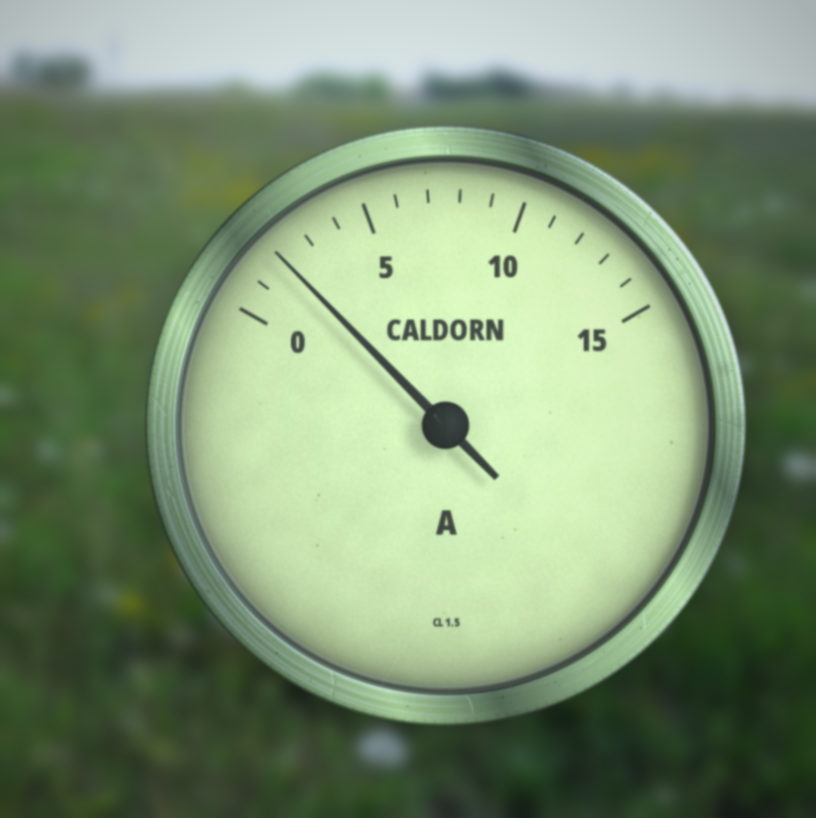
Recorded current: 2; A
